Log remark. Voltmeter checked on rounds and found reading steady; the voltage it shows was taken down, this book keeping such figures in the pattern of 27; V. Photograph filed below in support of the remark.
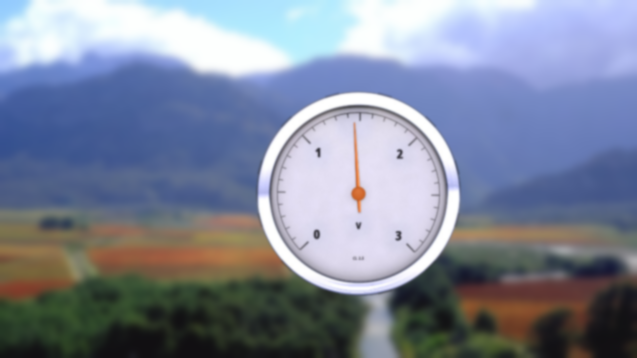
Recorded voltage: 1.45; V
